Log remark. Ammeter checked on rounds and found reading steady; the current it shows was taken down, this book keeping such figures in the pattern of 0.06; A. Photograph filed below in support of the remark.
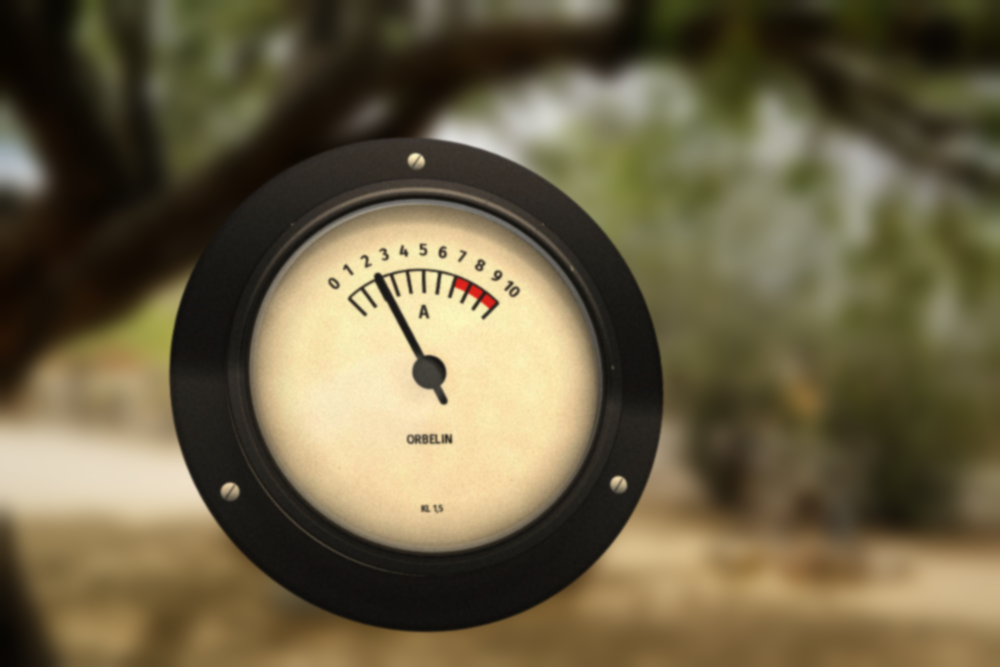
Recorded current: 2; A
